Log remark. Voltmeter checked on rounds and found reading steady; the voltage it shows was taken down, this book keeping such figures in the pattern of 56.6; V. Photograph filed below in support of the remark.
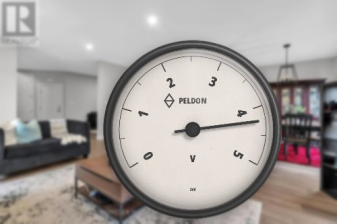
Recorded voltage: 4.25; V
